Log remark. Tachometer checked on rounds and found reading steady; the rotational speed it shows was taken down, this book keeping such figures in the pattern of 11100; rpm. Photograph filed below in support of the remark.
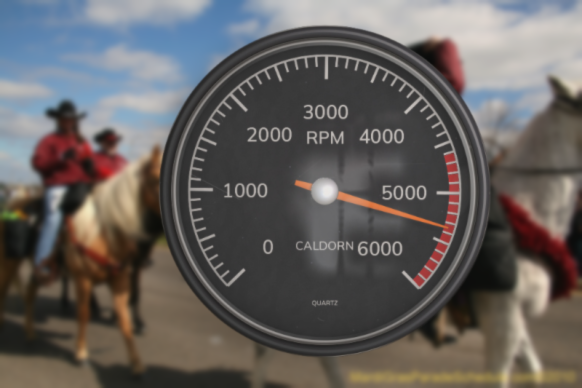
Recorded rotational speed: 5350; rpm
